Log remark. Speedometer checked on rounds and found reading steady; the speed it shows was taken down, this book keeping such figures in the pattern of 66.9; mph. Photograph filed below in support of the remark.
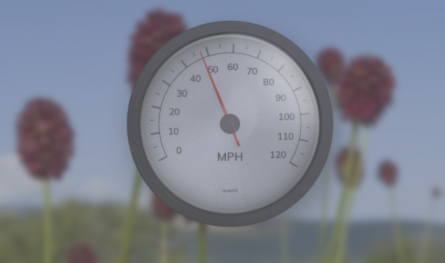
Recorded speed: 47.5; mph
